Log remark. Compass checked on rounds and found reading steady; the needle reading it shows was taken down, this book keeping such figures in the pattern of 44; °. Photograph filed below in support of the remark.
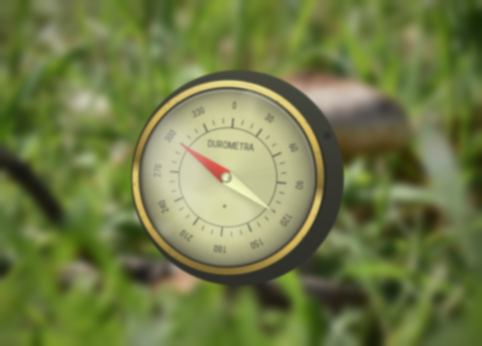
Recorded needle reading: 300; °
